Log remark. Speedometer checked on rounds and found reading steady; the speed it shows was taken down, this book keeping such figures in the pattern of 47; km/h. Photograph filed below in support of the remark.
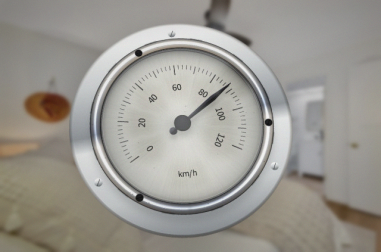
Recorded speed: 88; km/h
